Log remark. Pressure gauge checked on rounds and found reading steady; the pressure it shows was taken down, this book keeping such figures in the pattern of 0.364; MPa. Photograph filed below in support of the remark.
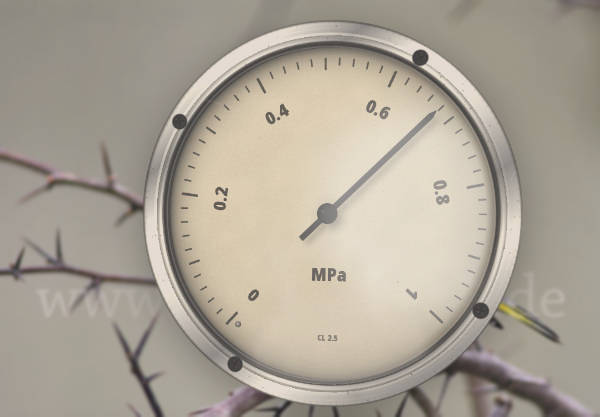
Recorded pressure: 0.68; MPa
